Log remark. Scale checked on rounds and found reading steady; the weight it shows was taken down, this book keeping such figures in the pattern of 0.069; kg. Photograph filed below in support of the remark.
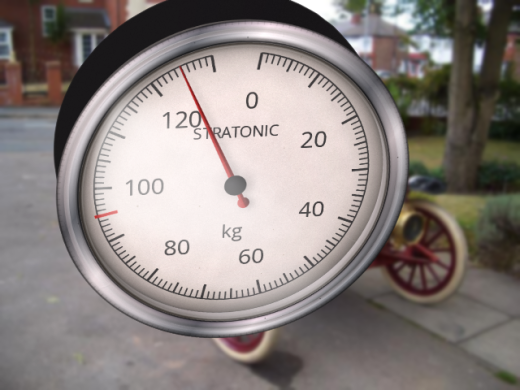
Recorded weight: 125; kg
